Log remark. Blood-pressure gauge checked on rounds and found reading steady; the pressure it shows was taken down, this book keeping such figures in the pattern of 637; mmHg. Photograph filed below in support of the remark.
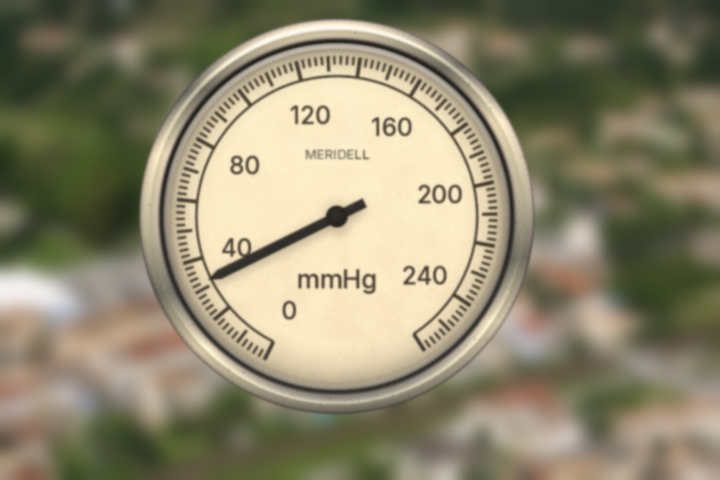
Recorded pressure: 32; mmHg
